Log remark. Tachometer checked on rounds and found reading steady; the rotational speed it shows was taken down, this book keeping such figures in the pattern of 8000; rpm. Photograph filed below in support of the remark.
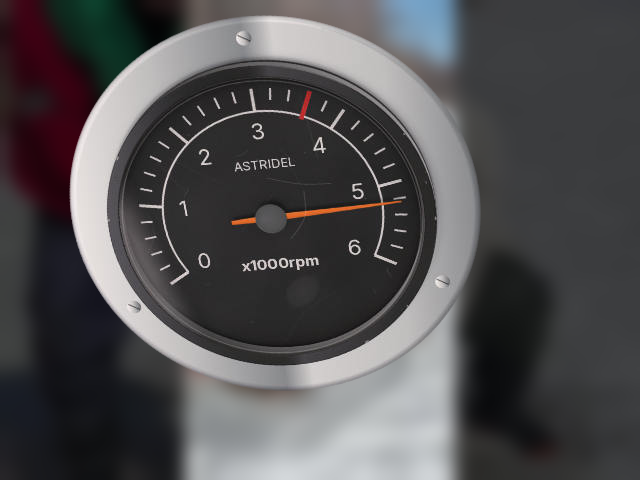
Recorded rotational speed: 5200; rpm
